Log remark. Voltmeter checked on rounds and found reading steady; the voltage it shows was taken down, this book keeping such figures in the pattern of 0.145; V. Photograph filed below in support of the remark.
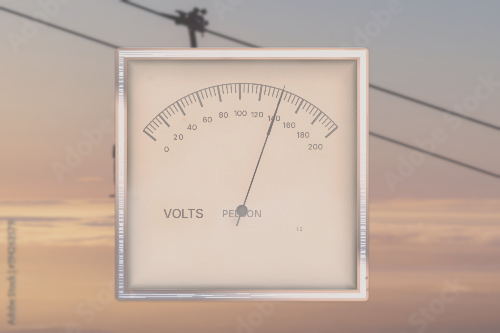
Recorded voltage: 140; V
